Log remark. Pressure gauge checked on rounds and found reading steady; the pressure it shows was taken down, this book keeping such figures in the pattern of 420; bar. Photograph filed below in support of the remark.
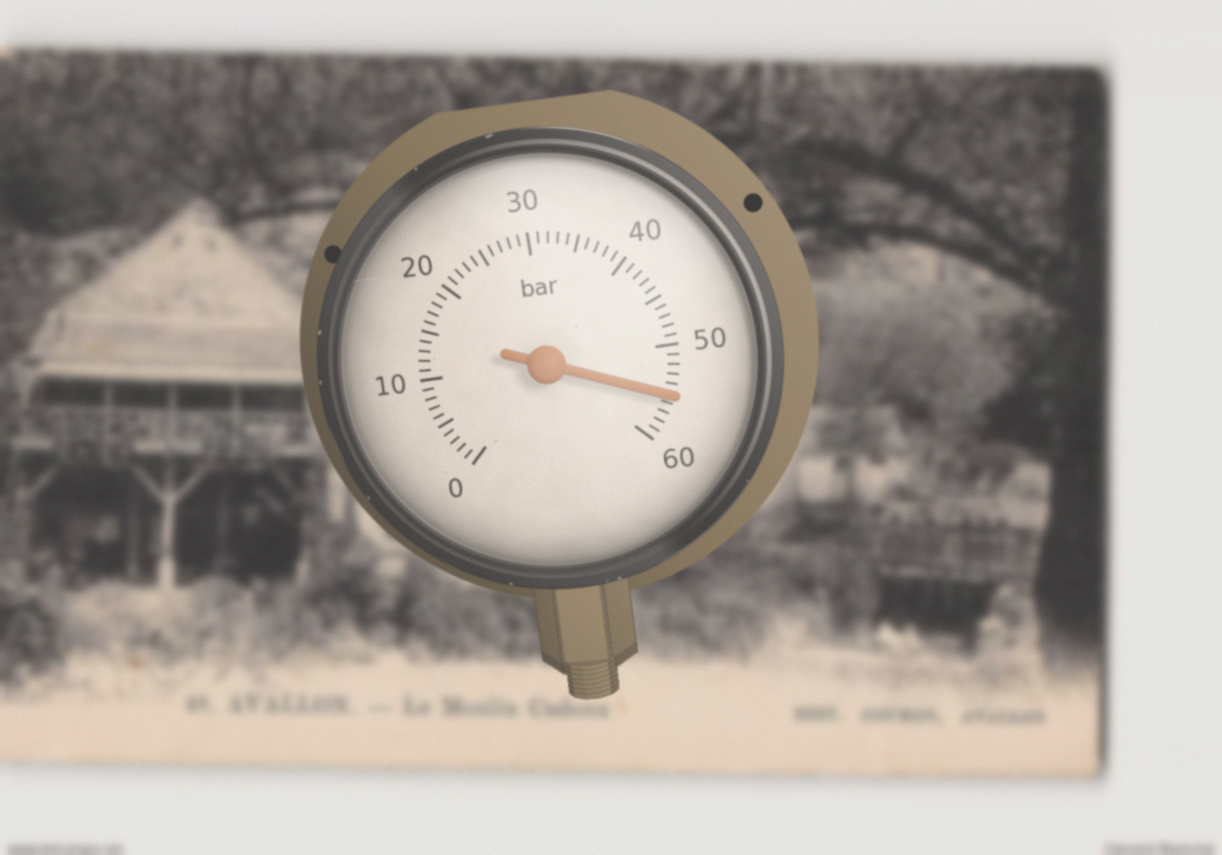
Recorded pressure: 55; bar
